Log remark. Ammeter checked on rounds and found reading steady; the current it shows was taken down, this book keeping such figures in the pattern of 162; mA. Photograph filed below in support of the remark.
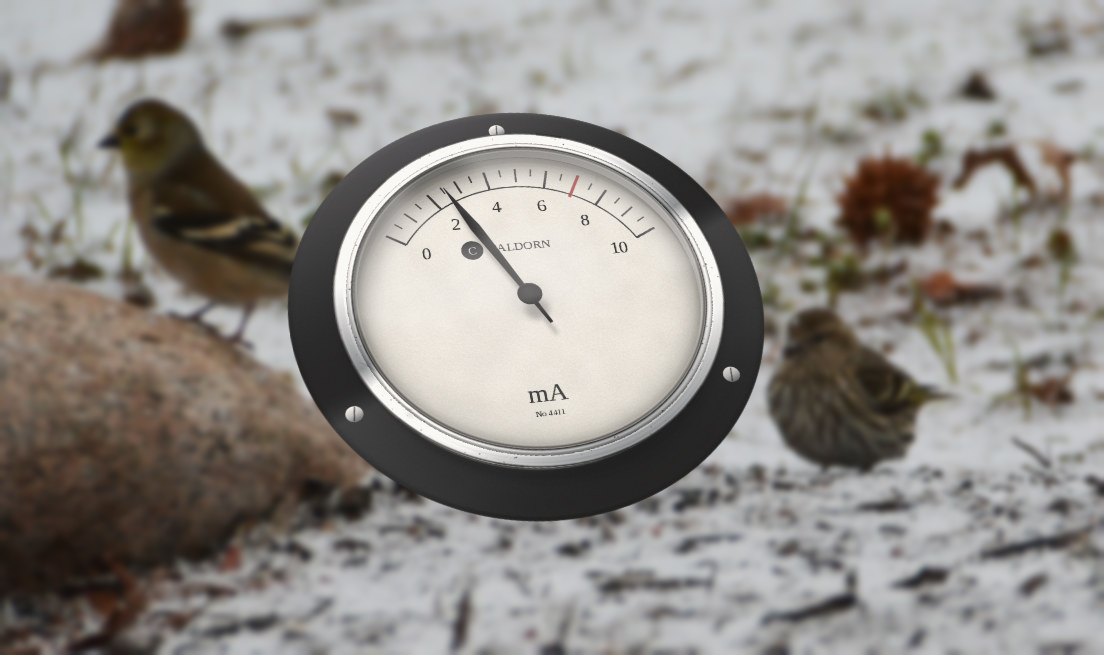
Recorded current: 2.5; mA
